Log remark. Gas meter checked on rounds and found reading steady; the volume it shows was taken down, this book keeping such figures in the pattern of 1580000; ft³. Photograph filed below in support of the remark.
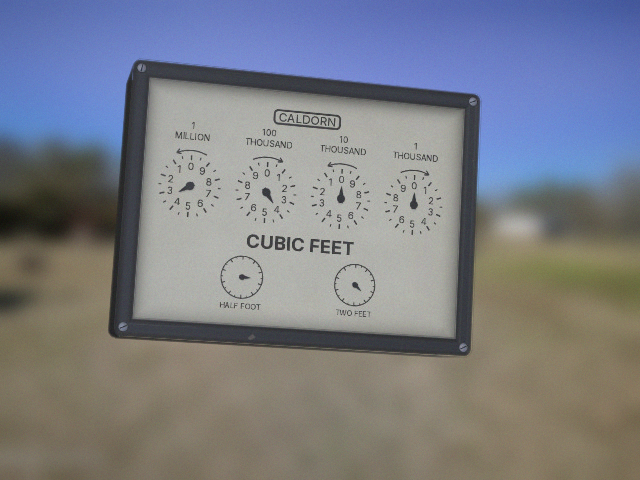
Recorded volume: 340000; ft³
